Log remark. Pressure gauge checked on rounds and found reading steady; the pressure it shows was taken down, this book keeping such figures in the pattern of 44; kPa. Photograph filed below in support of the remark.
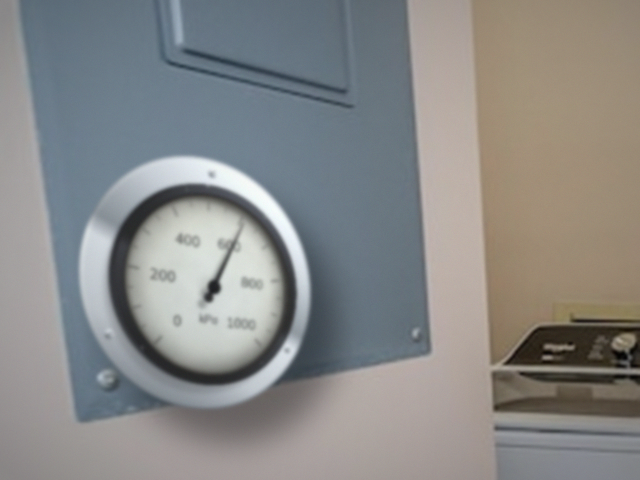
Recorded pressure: 600; kPa
